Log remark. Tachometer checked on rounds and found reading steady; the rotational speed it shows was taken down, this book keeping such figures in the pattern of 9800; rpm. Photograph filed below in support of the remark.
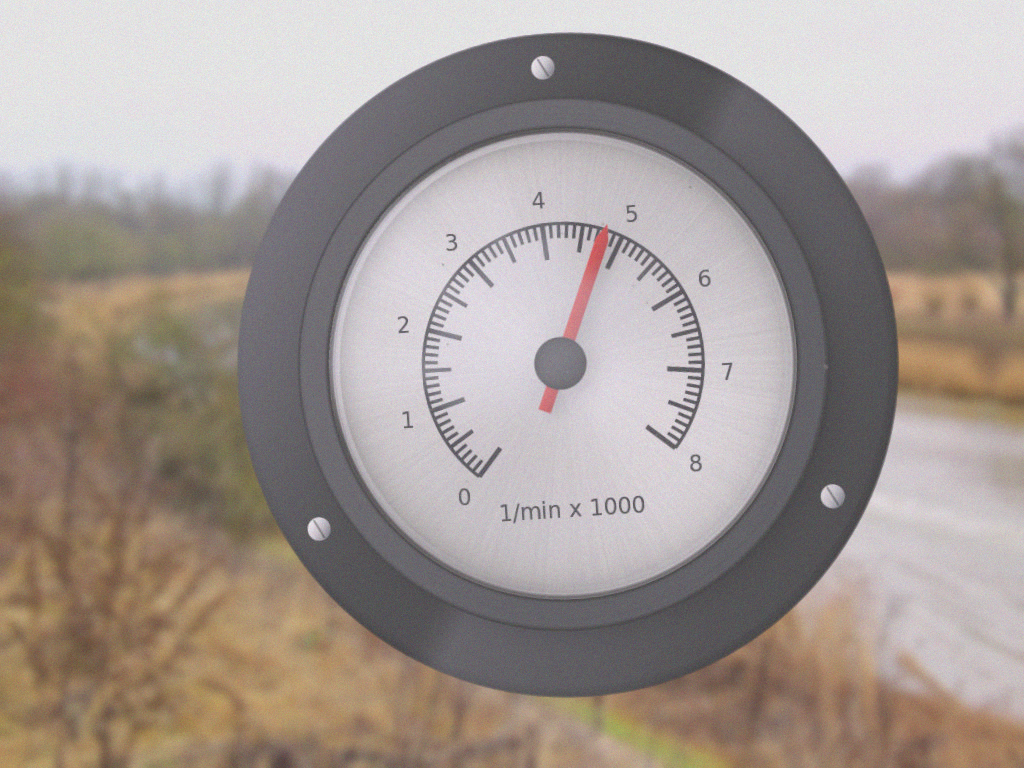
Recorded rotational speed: 4800; rpm
